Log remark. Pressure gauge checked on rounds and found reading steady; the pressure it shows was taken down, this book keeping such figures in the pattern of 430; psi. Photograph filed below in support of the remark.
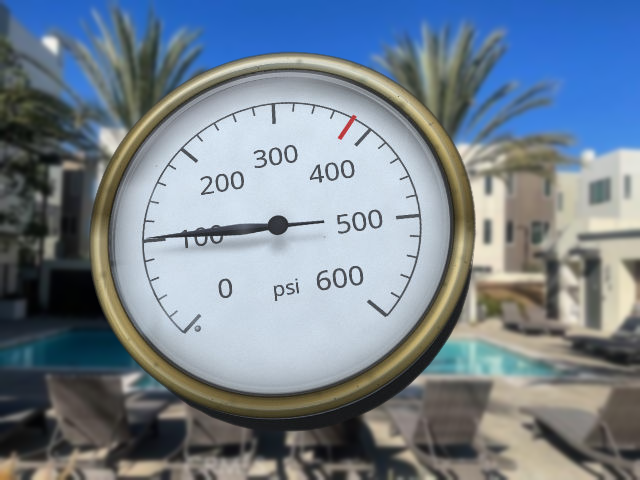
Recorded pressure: 100; psi
